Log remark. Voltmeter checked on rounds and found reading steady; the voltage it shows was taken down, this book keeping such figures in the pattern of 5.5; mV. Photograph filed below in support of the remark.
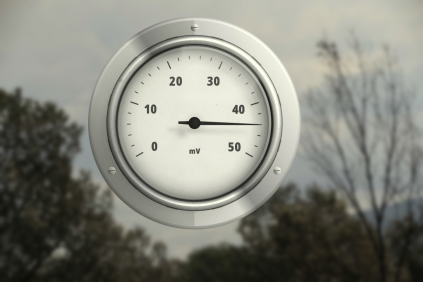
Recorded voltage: 44; mV
